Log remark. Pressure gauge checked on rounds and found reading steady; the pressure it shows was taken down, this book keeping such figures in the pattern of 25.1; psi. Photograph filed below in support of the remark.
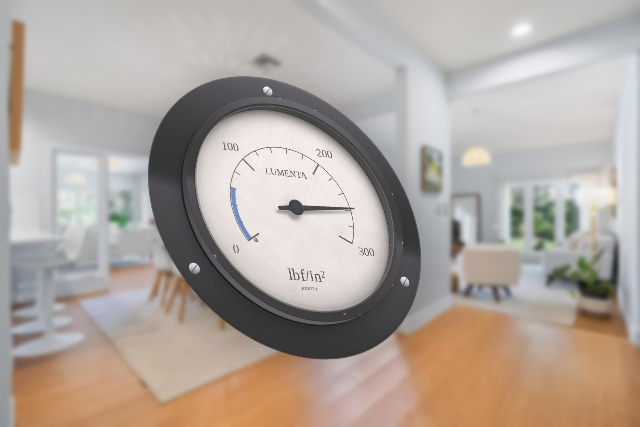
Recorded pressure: 260; psi
